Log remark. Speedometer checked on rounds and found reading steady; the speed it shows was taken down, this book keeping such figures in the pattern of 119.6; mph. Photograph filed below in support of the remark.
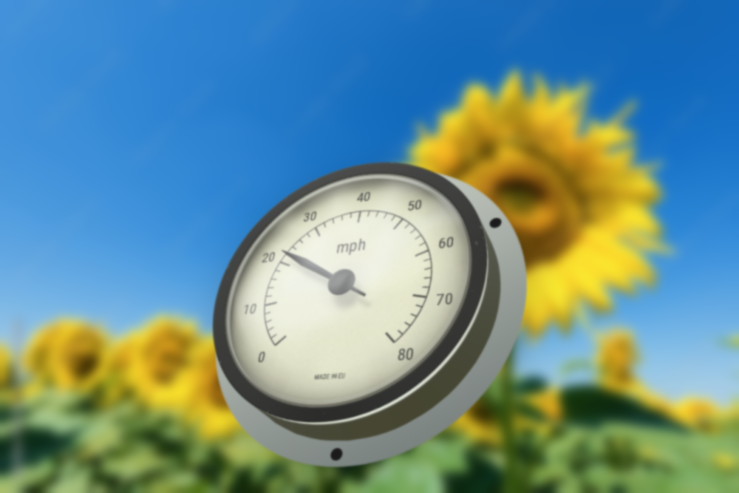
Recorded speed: 22; mph
